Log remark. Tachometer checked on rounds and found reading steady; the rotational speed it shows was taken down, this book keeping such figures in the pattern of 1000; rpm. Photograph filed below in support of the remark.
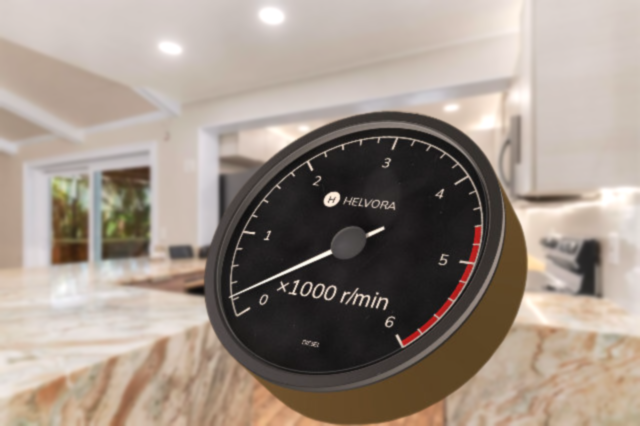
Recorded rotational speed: 200; rpm
